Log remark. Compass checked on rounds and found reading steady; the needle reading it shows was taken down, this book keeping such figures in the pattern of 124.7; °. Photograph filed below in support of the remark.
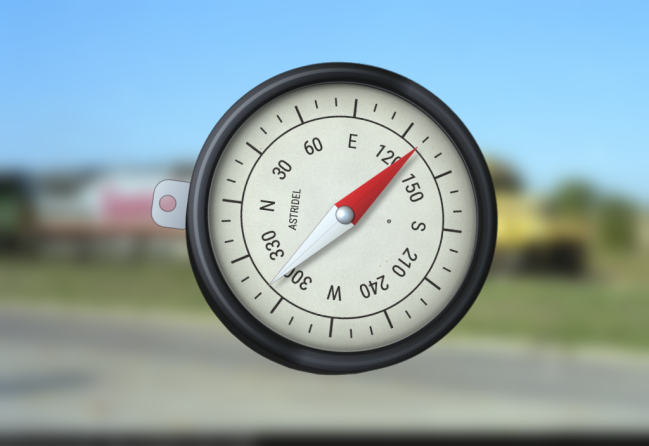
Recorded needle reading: 130; °
